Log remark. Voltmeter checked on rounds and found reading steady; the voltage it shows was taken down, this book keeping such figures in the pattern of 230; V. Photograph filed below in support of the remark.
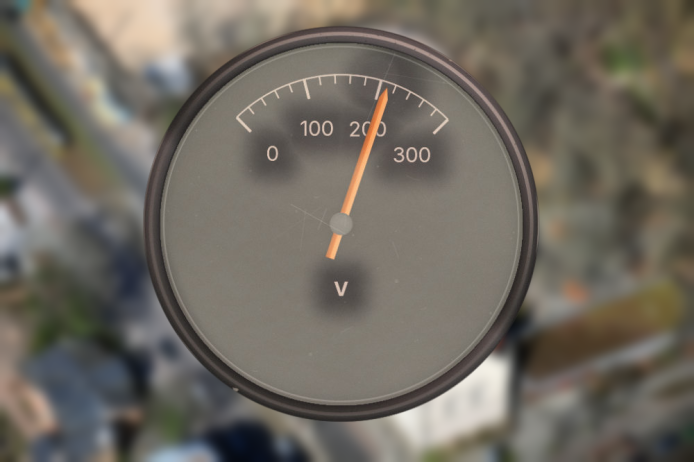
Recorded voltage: 210; V
